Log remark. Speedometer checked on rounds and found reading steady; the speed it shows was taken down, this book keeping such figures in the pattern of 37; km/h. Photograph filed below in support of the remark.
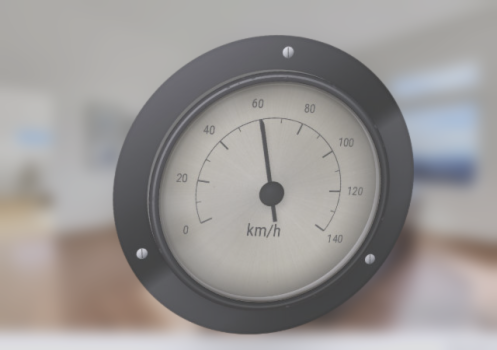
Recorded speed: 60; km/h
